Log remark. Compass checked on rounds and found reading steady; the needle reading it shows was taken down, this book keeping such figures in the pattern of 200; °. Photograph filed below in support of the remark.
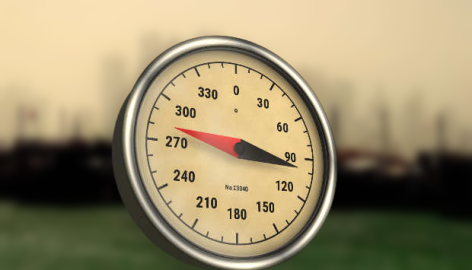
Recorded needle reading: 280; °
